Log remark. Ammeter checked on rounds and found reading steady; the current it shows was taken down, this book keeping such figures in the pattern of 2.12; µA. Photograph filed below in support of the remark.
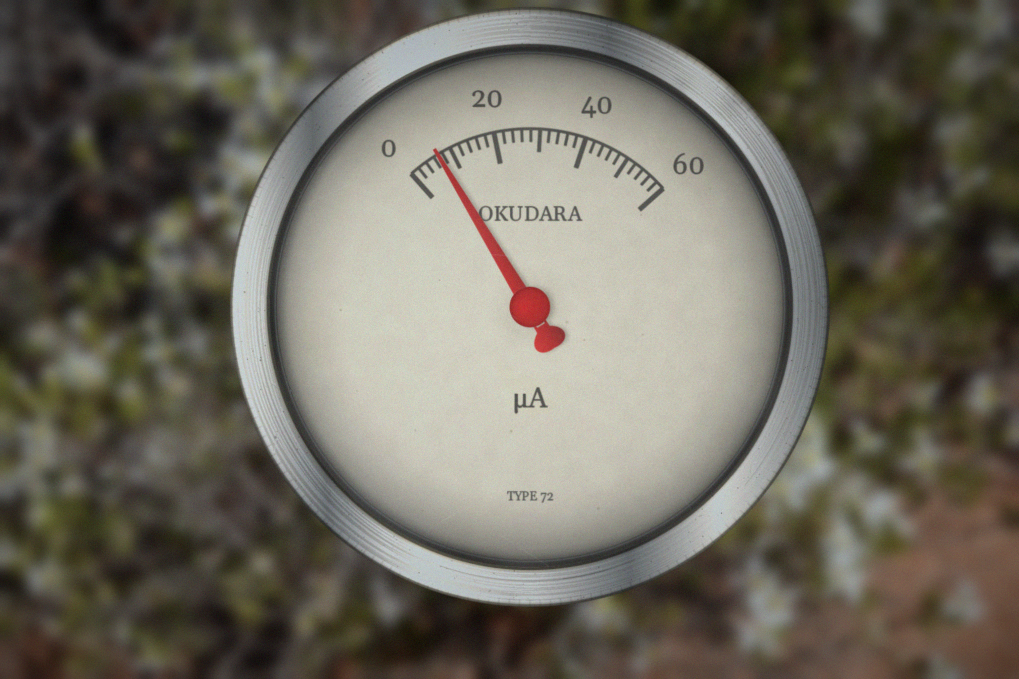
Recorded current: 7; µA
